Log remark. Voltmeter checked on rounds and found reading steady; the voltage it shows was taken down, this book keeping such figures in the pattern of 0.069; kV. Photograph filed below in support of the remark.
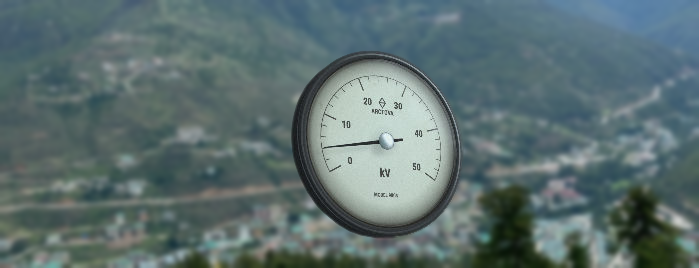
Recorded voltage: 4; kV
